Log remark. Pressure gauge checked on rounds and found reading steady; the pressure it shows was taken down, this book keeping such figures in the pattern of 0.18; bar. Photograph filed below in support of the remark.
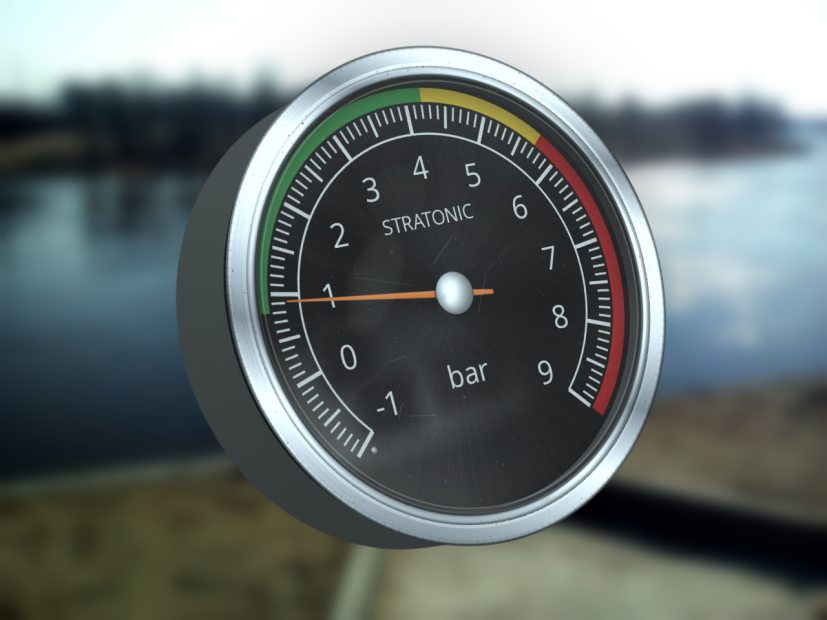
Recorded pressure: 0.9; bar
